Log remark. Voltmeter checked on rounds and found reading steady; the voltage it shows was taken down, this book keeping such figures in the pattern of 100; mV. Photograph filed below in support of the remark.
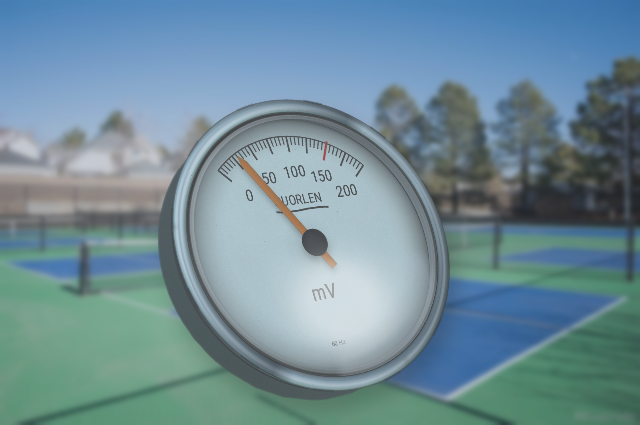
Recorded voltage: 25; mV
